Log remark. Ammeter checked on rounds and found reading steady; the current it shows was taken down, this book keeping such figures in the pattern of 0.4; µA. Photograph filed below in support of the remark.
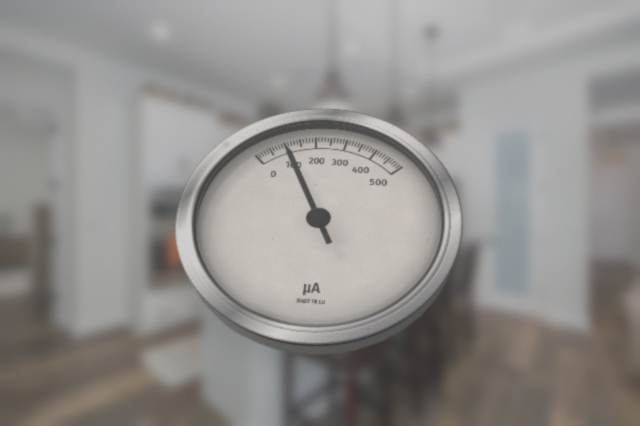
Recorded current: 100; µA
